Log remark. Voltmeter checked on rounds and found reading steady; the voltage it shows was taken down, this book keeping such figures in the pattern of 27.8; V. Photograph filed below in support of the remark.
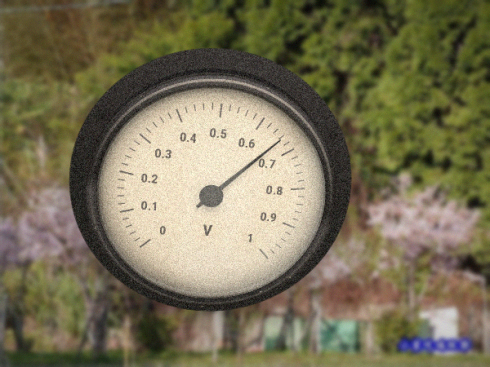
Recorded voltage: 0.66; V
